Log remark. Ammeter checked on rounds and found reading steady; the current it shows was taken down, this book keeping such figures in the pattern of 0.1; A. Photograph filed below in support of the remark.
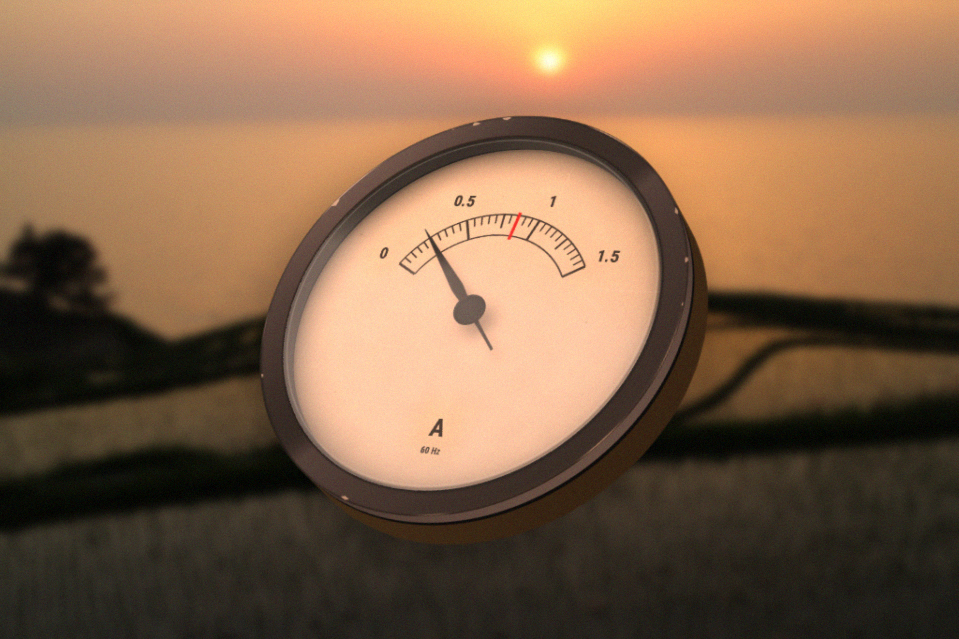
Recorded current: 0.25; A
